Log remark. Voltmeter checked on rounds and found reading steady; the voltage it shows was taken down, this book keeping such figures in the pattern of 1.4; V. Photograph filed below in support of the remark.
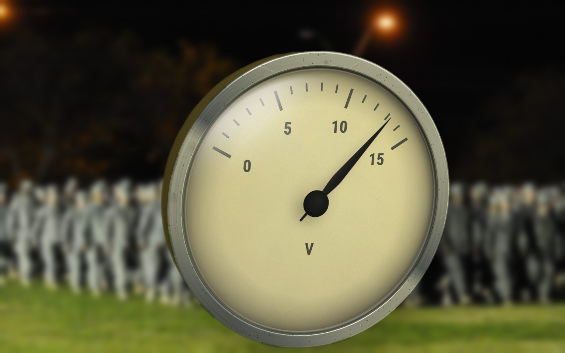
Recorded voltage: 13; V
